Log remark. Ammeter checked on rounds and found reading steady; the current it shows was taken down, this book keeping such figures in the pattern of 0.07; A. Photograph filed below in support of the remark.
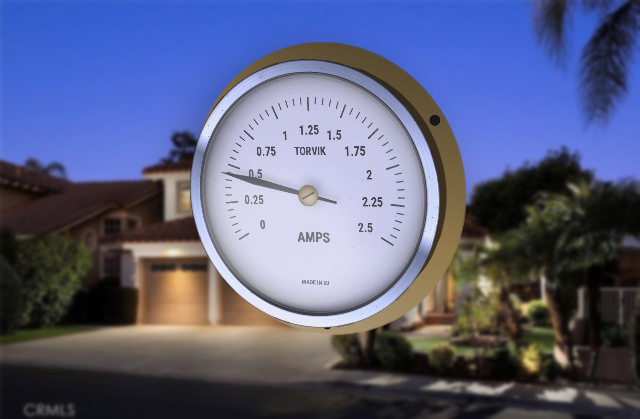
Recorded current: 0.45; A
